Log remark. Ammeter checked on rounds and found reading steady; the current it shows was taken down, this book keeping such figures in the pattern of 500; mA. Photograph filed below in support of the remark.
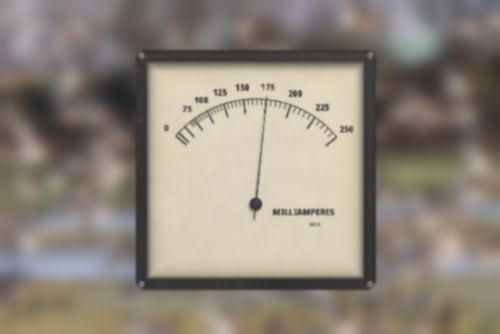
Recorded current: 175; mA
